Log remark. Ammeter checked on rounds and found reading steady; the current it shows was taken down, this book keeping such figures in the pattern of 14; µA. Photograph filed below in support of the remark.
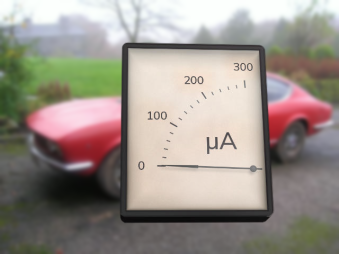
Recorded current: 0; µA
